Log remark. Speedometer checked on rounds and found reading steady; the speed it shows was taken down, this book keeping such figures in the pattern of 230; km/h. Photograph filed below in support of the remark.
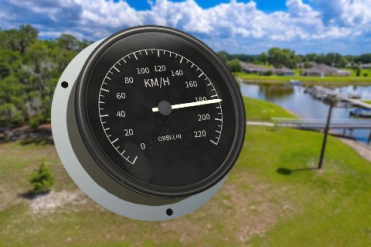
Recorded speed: 185; km/h
